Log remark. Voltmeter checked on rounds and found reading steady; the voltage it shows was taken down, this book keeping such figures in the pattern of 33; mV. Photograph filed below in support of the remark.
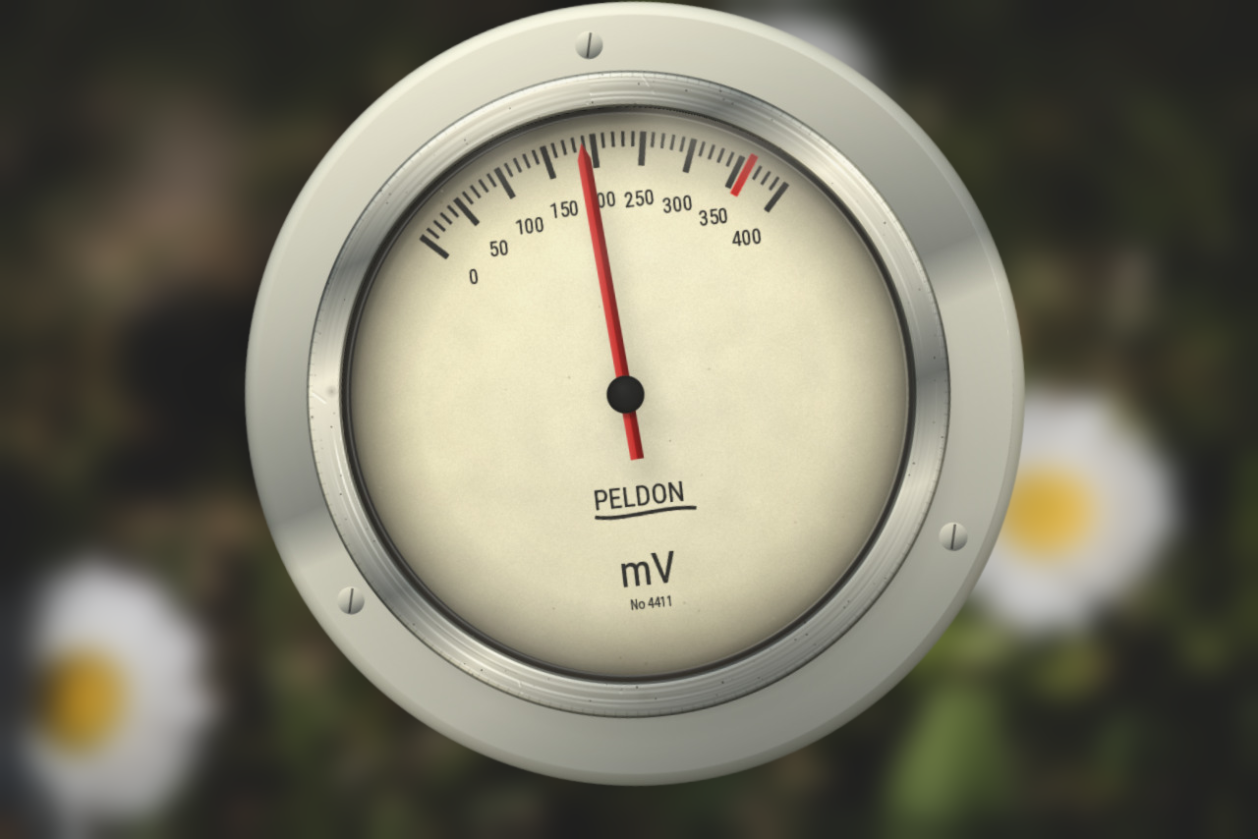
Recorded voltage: 190; mV
